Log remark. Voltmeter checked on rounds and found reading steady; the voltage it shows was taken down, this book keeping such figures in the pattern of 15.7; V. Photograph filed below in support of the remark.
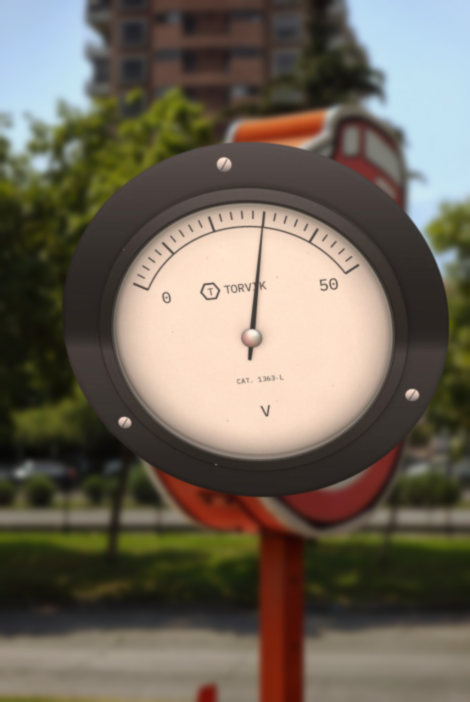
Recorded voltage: 30; V
